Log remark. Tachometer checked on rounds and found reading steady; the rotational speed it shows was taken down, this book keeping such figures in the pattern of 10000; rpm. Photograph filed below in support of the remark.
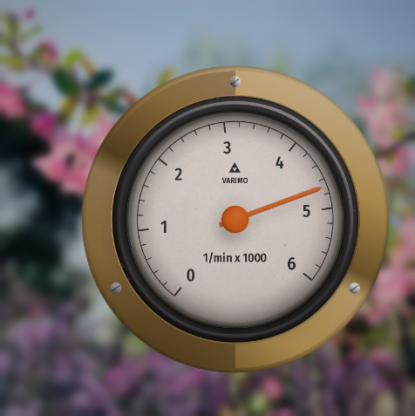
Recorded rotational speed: 4700; rpm
